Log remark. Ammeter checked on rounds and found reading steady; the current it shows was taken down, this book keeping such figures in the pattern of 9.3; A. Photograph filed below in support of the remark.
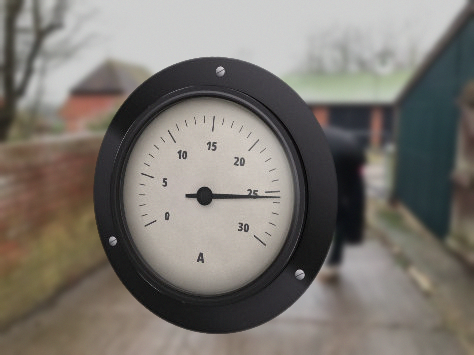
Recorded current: 25.5; A
